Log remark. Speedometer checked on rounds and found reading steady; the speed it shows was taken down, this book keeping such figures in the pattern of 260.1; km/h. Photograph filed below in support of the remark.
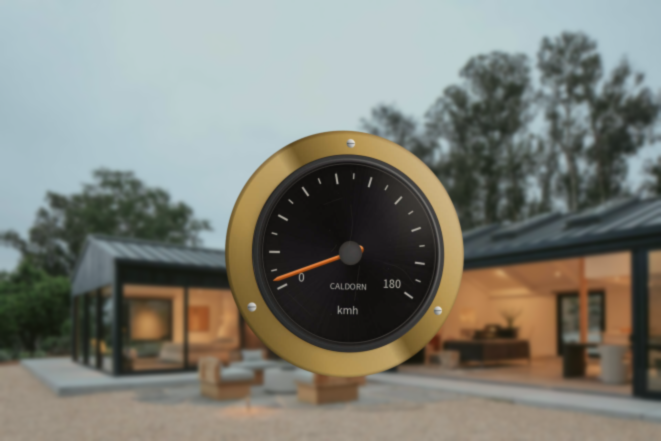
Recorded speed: 5; km/h
